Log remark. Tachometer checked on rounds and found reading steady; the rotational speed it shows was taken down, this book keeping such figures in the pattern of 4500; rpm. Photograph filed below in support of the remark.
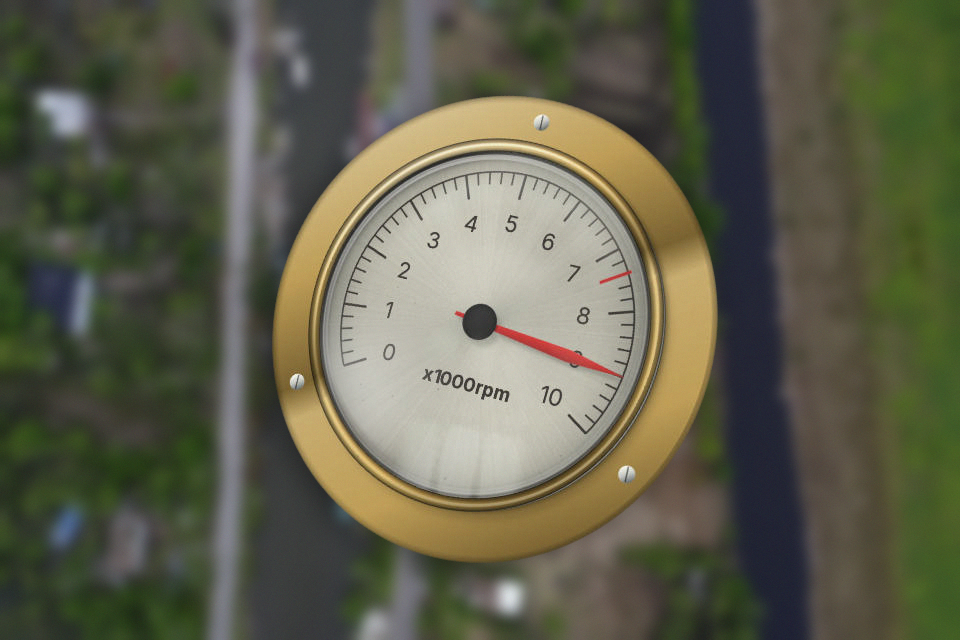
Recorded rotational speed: 9000; rpm
